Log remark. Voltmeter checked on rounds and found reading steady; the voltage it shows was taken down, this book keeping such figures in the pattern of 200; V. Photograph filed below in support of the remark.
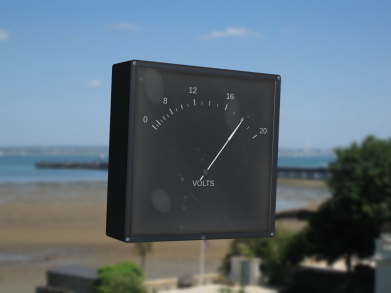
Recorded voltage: 18; V
